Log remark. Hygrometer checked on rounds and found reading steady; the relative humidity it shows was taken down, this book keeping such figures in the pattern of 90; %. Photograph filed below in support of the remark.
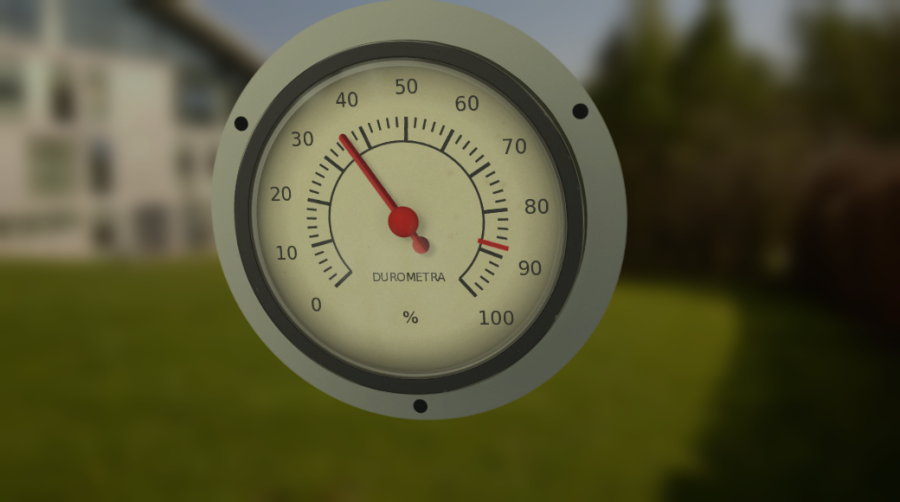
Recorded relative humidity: 36; %
